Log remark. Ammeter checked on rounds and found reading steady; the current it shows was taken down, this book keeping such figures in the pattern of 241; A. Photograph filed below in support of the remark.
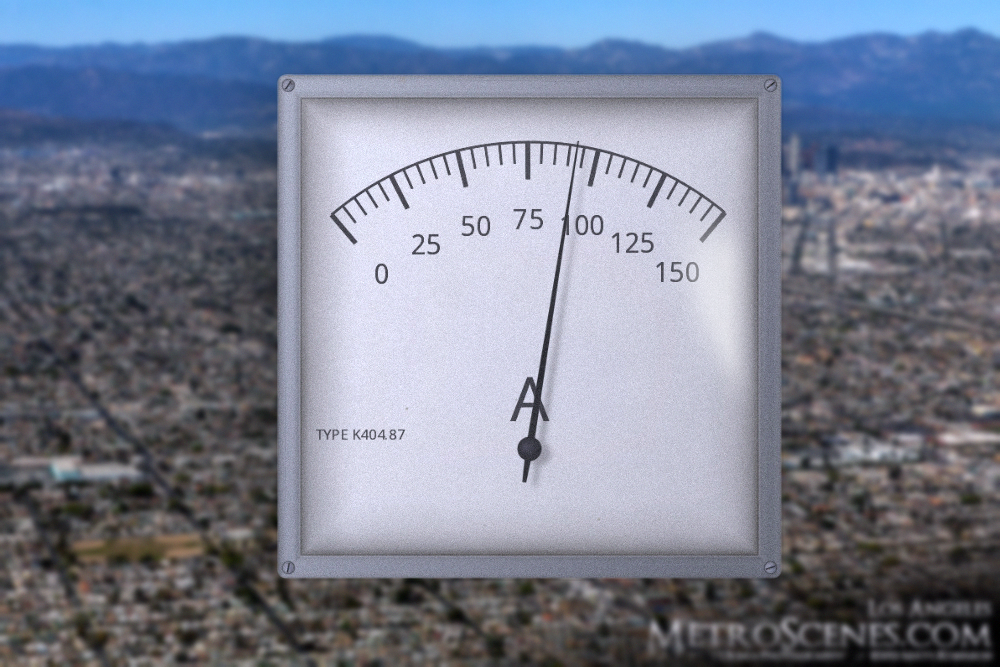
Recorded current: 92.5; A
